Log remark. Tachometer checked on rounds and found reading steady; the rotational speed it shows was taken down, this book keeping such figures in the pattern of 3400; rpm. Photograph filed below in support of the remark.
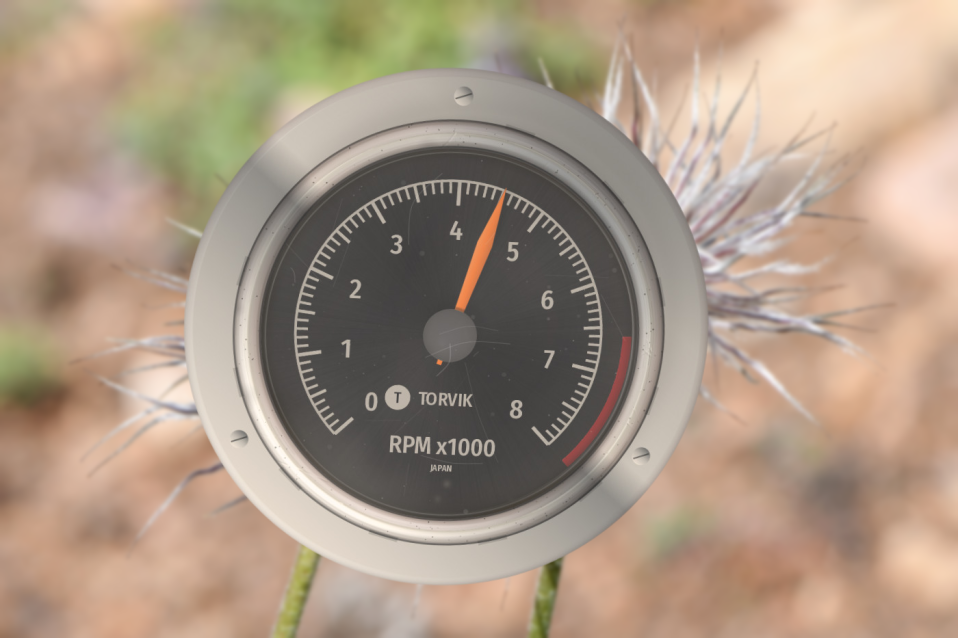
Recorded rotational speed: 4500; rpm
